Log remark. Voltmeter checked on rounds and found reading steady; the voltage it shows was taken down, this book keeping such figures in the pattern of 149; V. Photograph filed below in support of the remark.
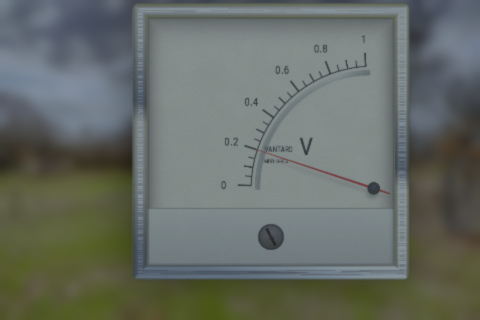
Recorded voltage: 0.2; V
